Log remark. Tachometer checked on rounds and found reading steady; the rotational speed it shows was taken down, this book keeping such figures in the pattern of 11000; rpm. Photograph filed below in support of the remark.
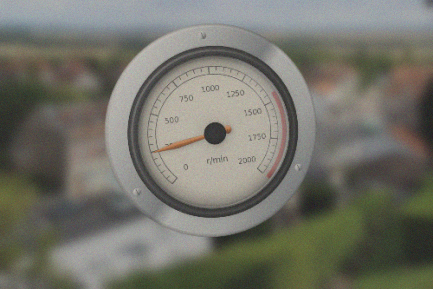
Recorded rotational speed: 250; rpm
